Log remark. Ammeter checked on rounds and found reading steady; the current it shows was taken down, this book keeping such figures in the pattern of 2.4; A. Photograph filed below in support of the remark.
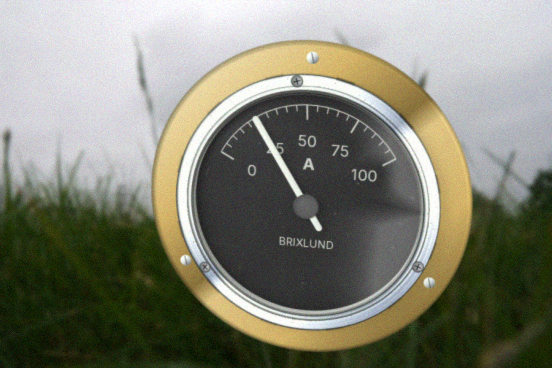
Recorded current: 25; A
